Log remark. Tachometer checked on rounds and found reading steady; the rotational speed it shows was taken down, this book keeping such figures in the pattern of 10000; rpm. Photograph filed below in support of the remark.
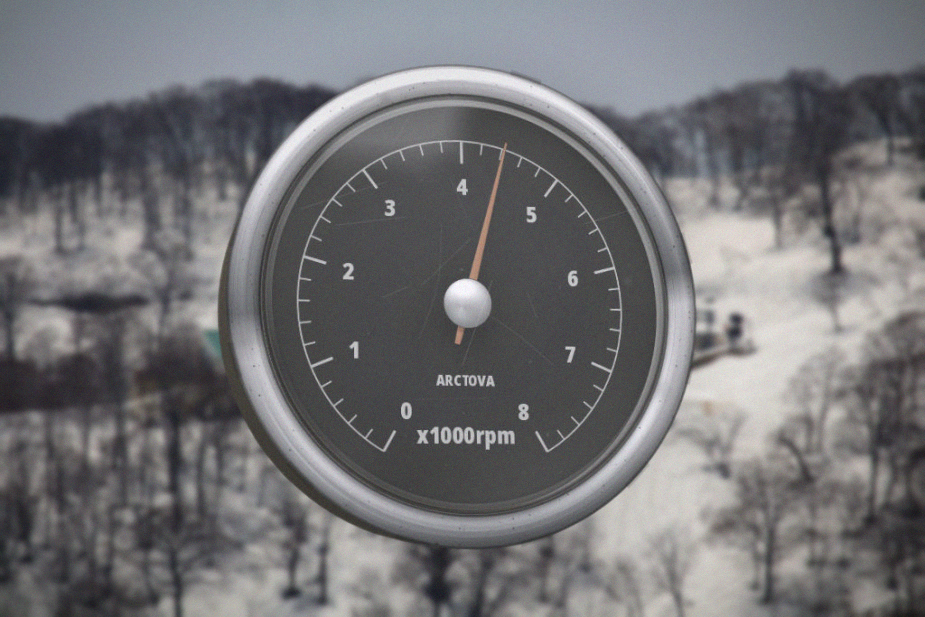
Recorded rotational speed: 4400; rpm
